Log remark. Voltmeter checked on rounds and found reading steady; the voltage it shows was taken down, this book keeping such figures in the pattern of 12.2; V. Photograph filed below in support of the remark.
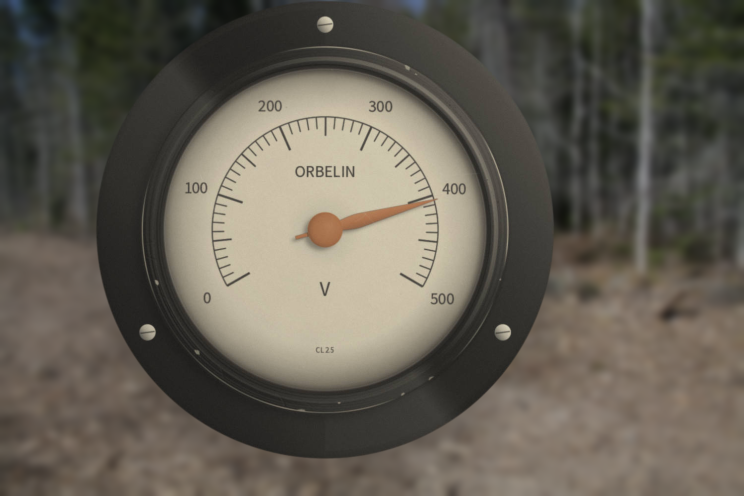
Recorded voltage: 405; V
